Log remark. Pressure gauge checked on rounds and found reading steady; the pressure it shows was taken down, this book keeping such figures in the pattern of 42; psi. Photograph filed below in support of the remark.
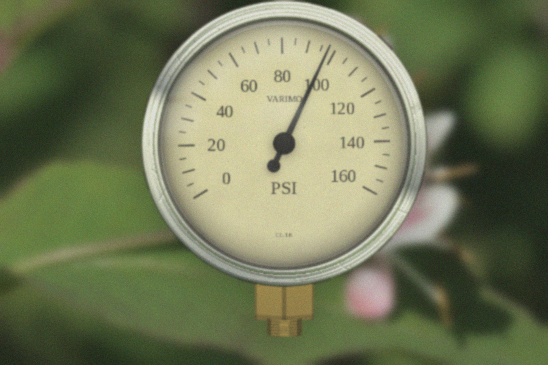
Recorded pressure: 97.5; psi
